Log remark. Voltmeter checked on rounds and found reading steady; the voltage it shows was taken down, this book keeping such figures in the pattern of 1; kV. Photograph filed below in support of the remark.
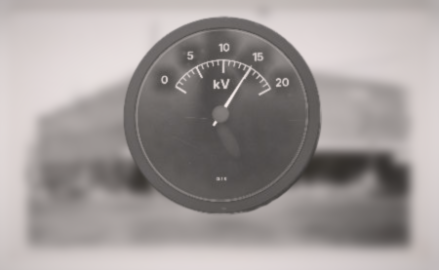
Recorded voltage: 15; kV
